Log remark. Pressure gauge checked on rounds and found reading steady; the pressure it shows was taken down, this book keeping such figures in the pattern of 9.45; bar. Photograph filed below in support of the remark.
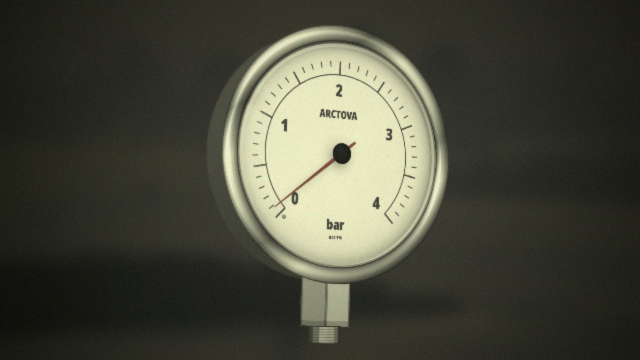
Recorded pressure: 0.1; bar
